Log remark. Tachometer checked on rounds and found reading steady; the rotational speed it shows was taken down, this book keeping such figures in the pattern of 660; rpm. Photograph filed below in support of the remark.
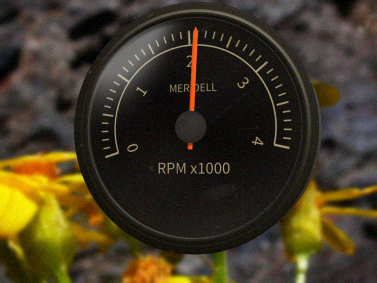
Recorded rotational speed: 2100; rpm
